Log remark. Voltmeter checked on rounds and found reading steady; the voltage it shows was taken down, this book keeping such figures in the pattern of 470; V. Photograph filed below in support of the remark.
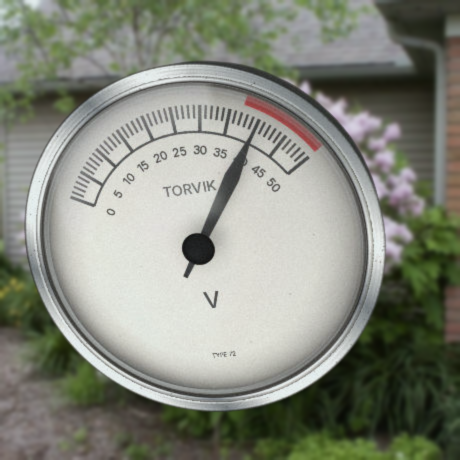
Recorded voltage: 40; V
